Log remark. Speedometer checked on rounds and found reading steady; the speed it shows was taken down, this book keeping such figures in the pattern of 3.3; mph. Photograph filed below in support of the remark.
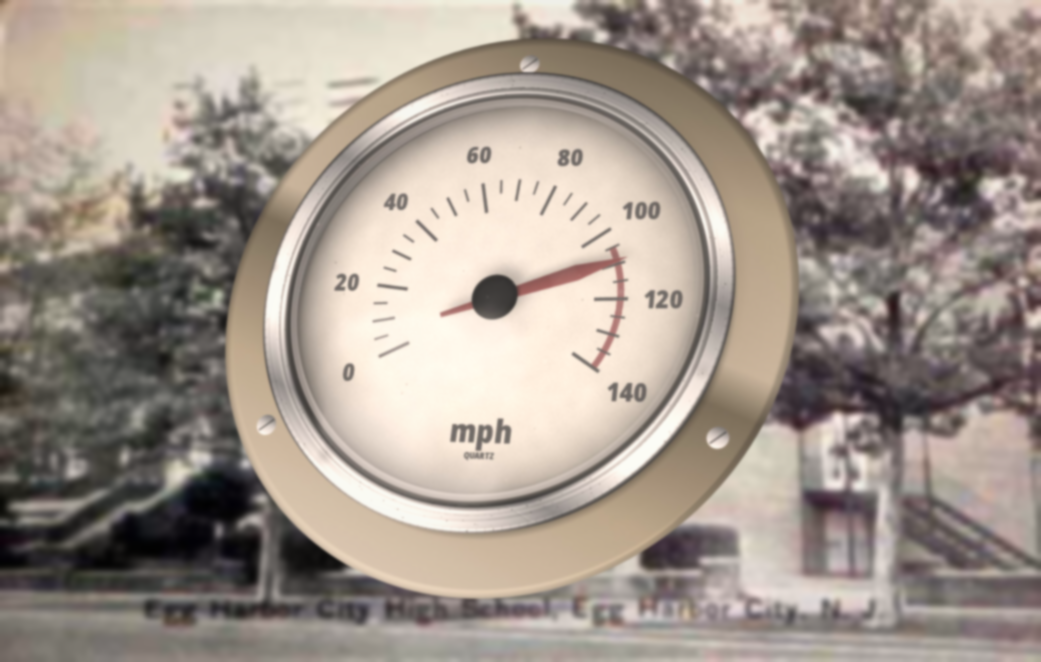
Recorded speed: 110; mph
